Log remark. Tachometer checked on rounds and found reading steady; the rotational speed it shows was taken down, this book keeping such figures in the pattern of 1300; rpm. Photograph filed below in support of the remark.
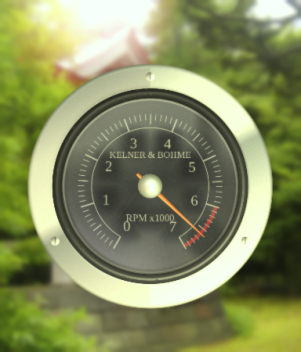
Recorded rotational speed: 6600; rpm
